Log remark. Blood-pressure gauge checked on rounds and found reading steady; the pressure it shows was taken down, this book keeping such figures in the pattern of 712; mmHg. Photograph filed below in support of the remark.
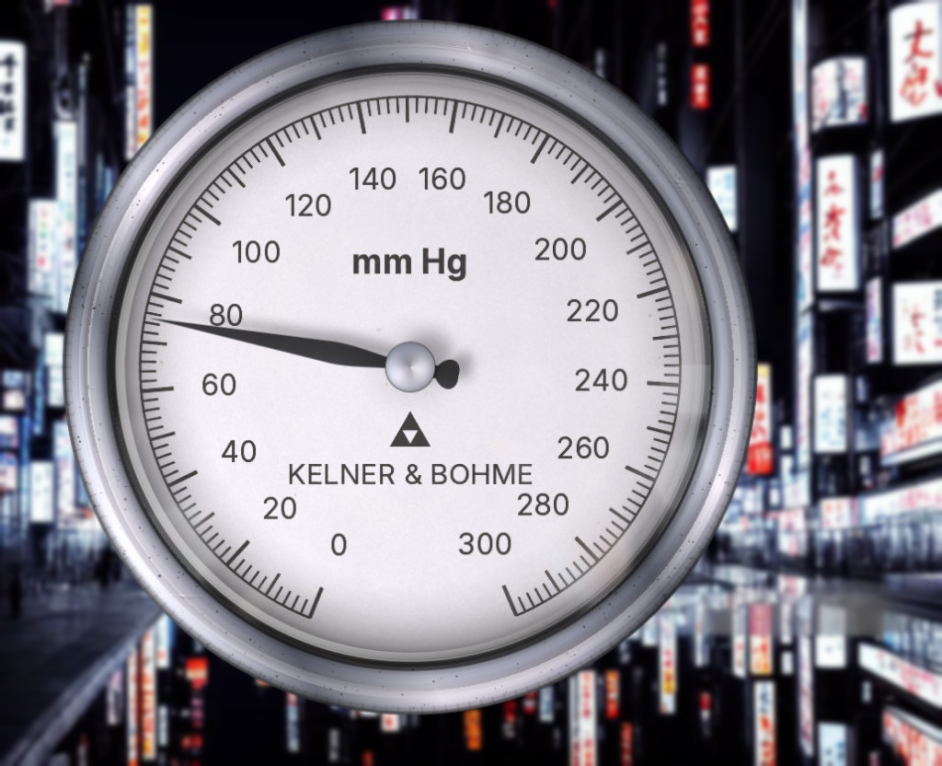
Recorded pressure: 75; mmHg
